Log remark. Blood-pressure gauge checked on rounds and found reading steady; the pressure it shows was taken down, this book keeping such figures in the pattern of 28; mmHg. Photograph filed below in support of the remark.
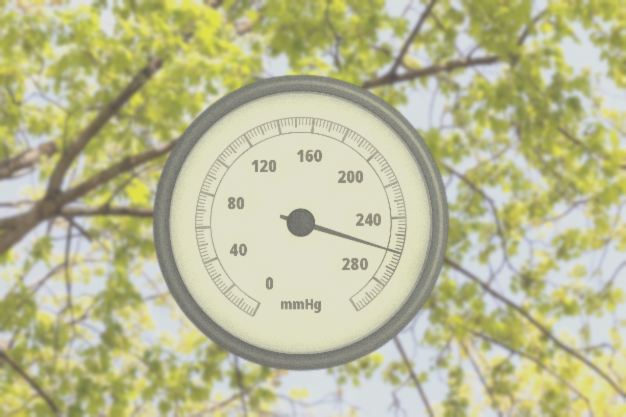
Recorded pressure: 260; mmHg
